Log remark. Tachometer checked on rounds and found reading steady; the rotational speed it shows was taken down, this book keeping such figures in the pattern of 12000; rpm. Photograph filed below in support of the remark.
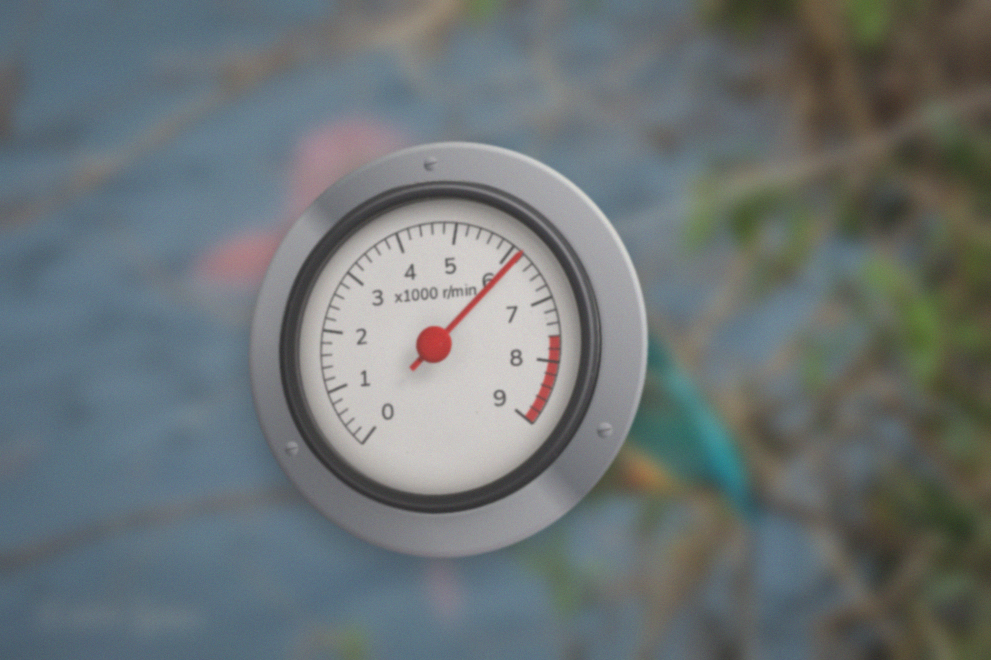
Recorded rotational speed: 6200; rpm
